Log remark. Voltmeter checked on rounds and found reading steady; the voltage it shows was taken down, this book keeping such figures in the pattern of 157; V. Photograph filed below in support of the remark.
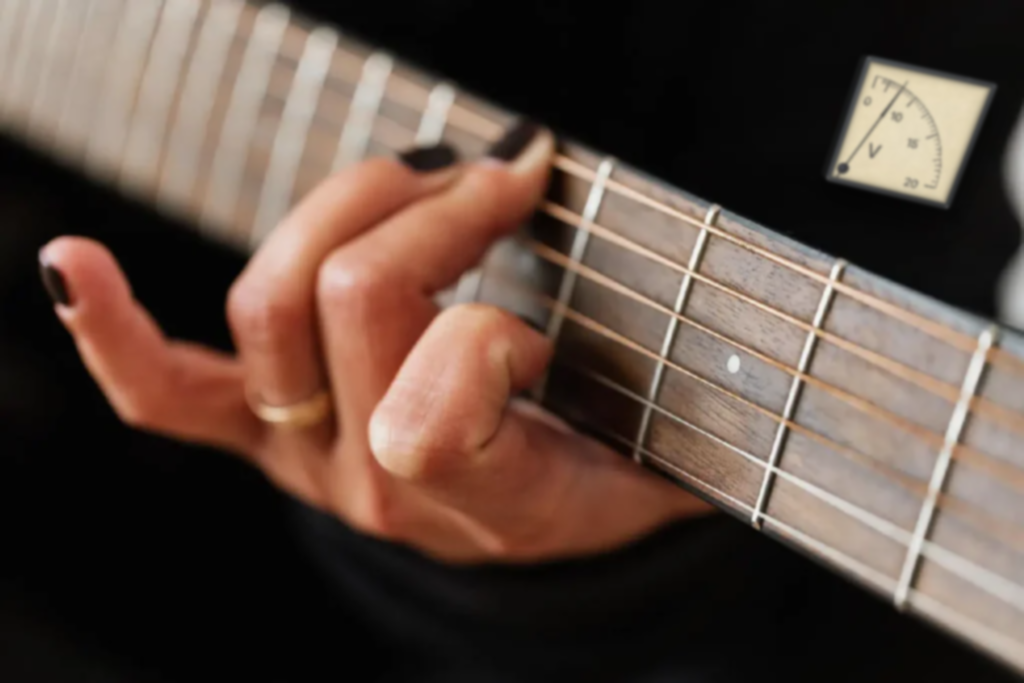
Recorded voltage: 7.5; V
